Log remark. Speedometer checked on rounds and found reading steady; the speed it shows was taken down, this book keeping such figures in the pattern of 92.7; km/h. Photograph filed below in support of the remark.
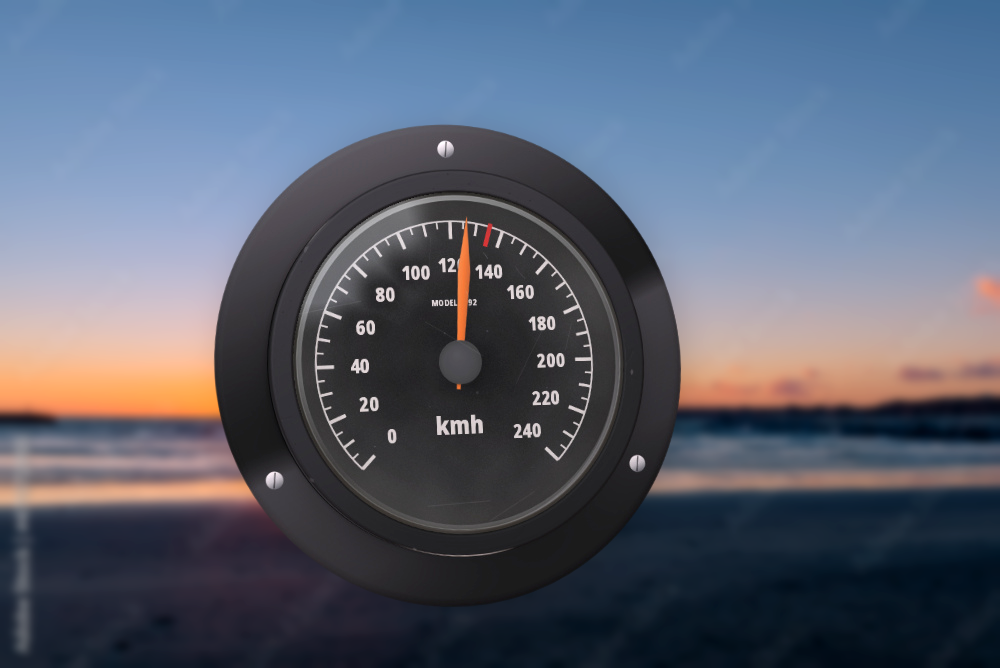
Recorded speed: 125; km/h
